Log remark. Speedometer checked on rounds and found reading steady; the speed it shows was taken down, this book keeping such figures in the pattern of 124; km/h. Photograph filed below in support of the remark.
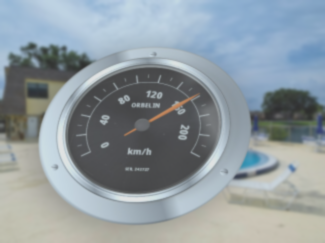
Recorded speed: 160; km/h
